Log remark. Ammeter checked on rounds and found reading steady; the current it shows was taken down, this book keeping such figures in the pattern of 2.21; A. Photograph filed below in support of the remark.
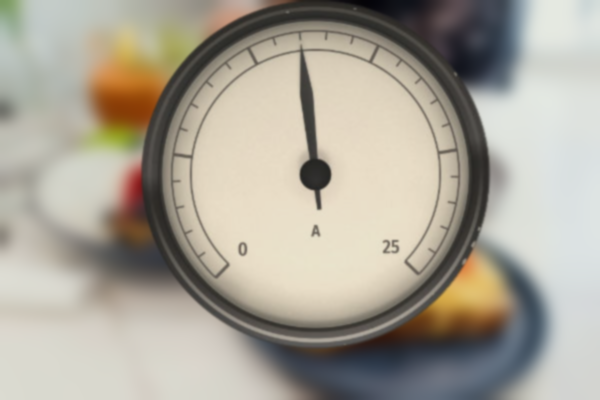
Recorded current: 12; A
